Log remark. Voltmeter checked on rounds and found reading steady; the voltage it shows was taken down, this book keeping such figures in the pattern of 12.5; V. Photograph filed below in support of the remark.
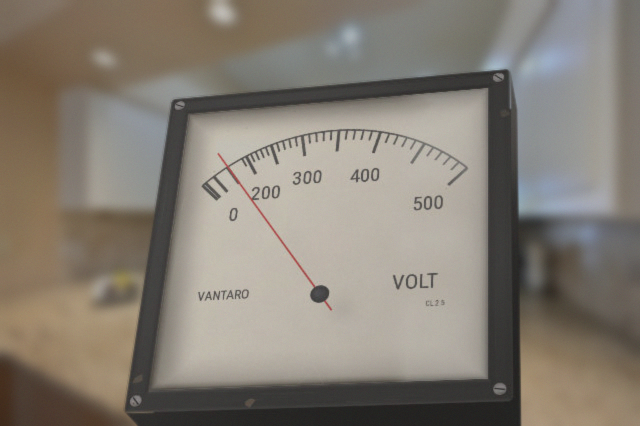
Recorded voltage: 150; V
